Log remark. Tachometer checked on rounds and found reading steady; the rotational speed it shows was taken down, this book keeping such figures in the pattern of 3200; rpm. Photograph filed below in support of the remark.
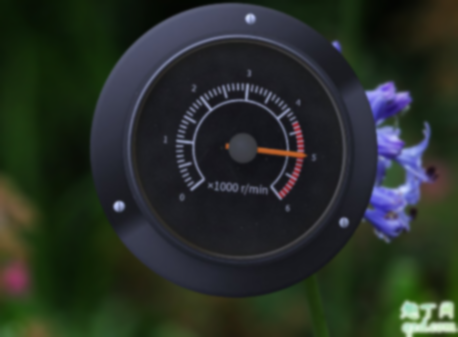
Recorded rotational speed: 5000; rpm
